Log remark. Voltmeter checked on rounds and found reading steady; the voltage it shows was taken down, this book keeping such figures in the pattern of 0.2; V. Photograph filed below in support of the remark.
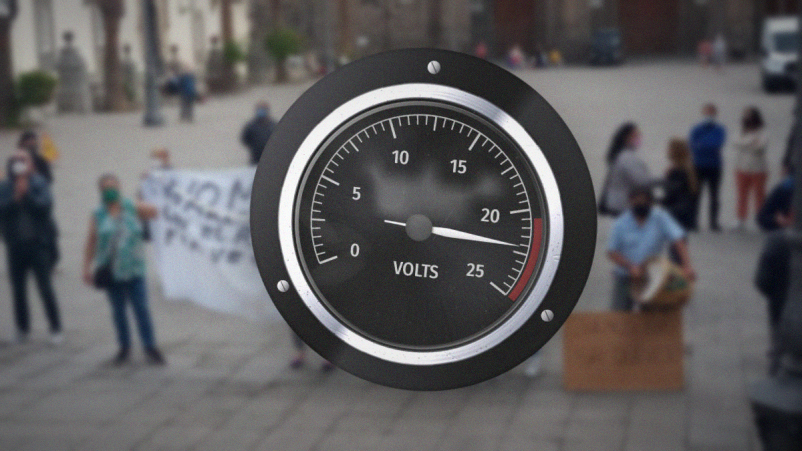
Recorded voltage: 22; V
